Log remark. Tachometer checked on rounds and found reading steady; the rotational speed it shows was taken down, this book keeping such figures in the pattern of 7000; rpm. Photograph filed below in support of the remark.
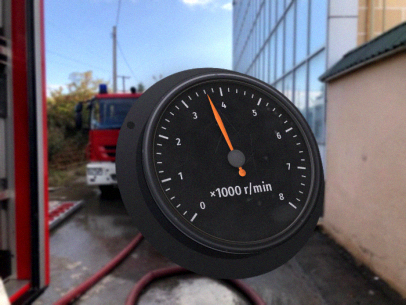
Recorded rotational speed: 3600; rpm
